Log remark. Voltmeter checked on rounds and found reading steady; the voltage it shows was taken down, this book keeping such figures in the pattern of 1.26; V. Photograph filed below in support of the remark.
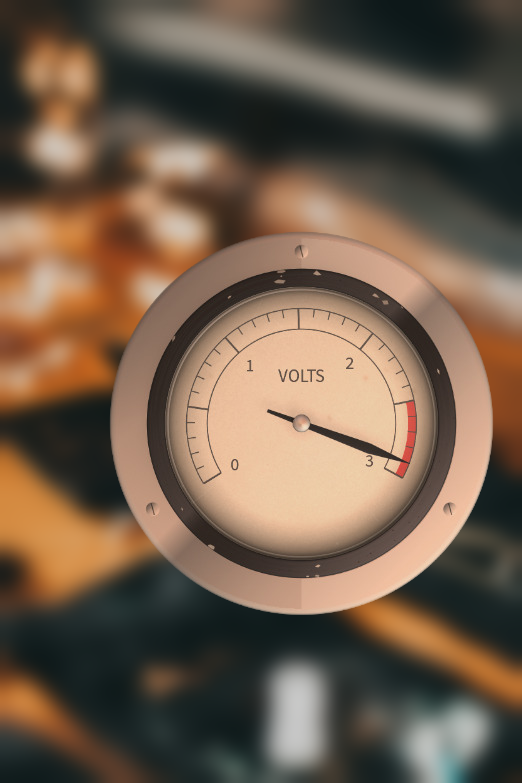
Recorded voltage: 2.9; V
